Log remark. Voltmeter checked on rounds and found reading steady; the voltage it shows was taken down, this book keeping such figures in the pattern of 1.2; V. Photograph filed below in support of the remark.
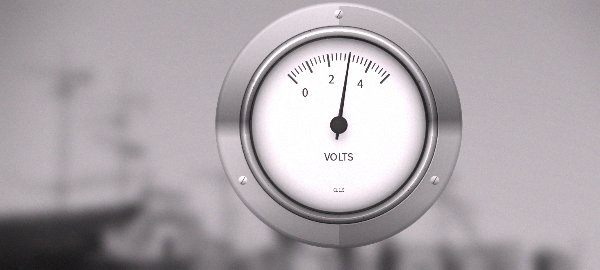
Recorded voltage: 3; V
